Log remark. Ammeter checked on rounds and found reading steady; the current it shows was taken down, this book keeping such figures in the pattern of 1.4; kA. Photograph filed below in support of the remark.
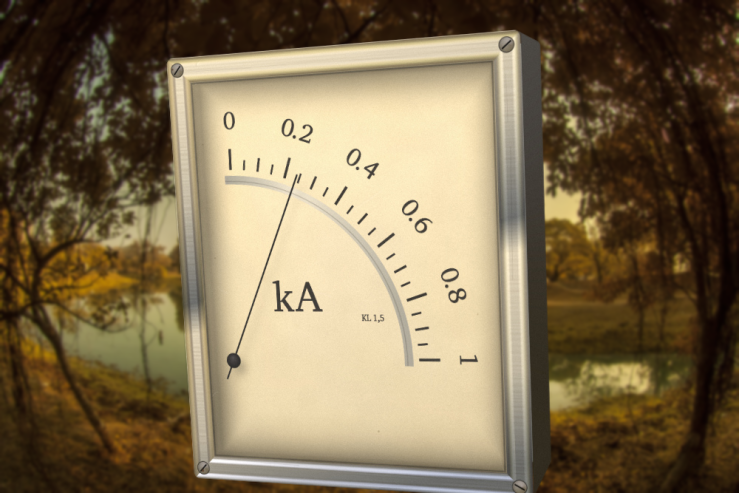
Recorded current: 0.25; kA
